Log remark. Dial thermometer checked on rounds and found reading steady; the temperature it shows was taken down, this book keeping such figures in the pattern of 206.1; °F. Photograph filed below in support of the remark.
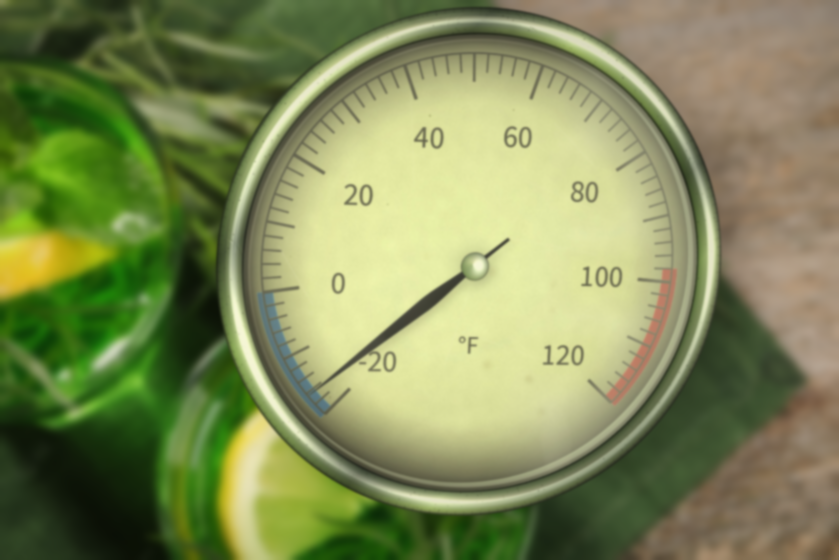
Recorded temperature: -16; °F
